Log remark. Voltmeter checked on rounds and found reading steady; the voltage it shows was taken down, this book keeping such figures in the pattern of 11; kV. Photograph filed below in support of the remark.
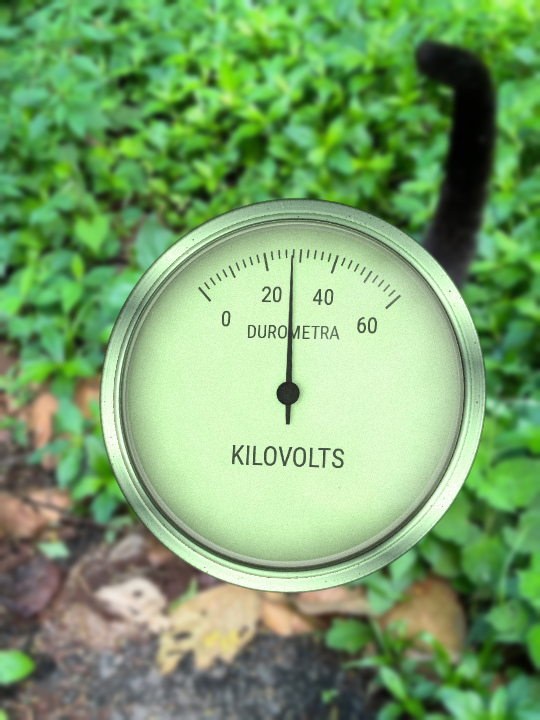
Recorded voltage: 28; kV
